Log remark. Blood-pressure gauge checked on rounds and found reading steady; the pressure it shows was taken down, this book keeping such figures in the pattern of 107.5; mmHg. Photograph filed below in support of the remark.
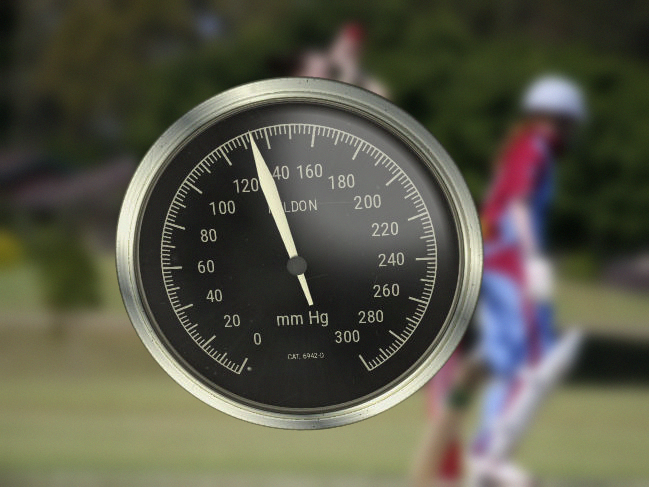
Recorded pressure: 134; mmHg
